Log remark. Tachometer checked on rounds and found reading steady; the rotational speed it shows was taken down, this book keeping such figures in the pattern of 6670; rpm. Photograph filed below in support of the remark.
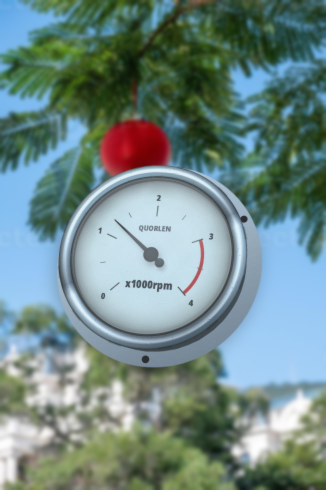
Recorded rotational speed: 1250; rpm
